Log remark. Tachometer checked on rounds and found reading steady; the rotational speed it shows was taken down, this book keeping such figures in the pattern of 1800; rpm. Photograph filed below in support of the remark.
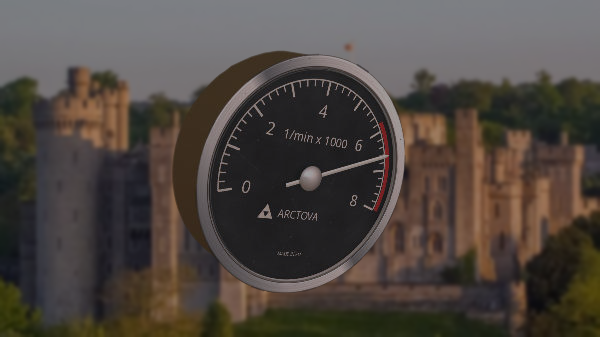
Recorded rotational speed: 6600; rpm
